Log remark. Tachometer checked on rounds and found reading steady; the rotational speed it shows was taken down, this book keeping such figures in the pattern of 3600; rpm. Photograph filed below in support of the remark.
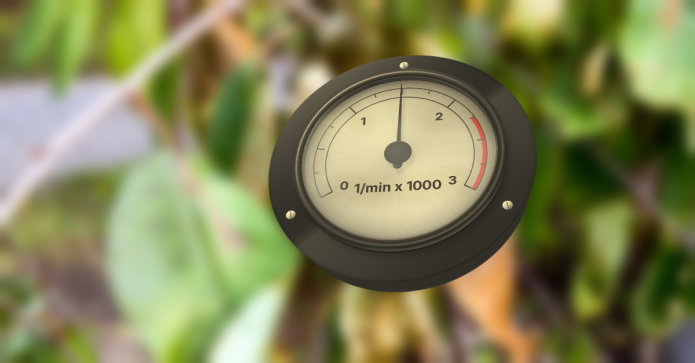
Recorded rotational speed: 1500; rpm
